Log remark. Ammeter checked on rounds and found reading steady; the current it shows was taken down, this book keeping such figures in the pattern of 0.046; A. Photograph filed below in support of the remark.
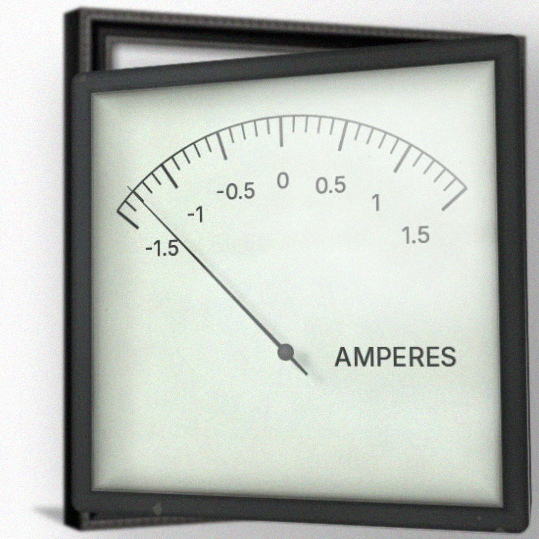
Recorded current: -1.3; A
